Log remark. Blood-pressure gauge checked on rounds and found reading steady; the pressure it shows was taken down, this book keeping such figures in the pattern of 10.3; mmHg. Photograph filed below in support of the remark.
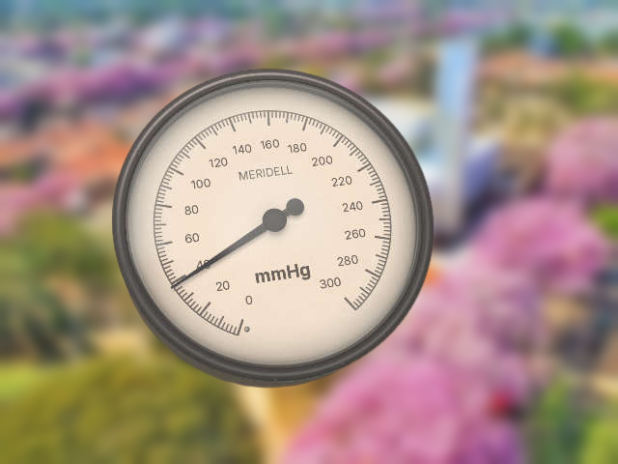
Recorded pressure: 38; mmHg
